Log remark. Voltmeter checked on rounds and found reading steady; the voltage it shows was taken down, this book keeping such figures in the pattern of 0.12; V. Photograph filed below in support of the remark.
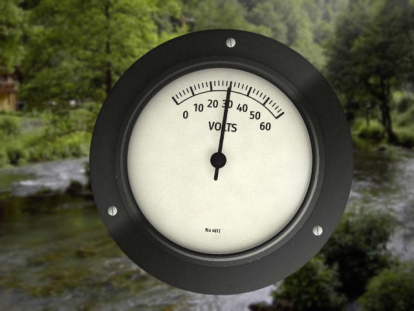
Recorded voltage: 30; V
